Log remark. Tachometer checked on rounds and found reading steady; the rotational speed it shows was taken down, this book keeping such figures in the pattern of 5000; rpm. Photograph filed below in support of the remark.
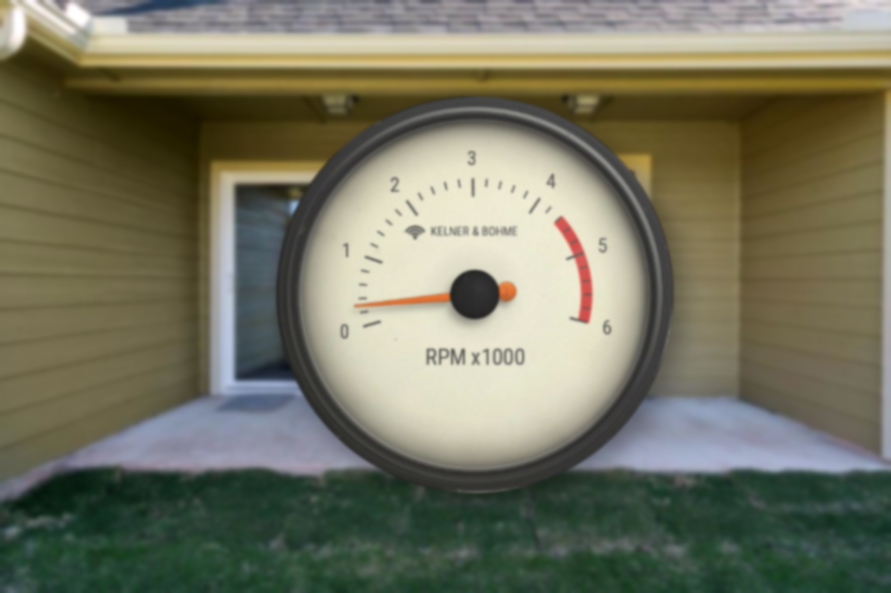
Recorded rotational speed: 300; rpm
